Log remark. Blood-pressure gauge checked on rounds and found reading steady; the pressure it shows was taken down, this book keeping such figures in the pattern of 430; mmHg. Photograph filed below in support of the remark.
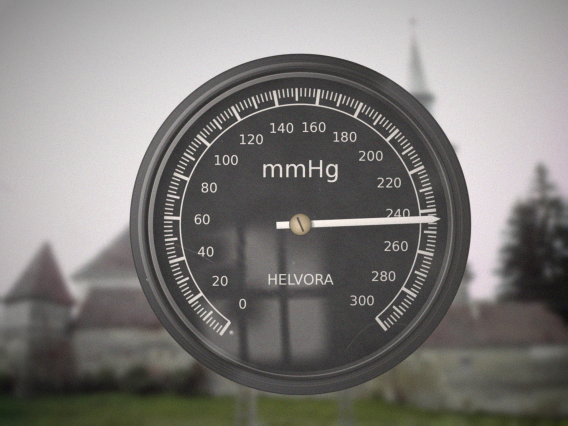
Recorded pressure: 244; mmHg
